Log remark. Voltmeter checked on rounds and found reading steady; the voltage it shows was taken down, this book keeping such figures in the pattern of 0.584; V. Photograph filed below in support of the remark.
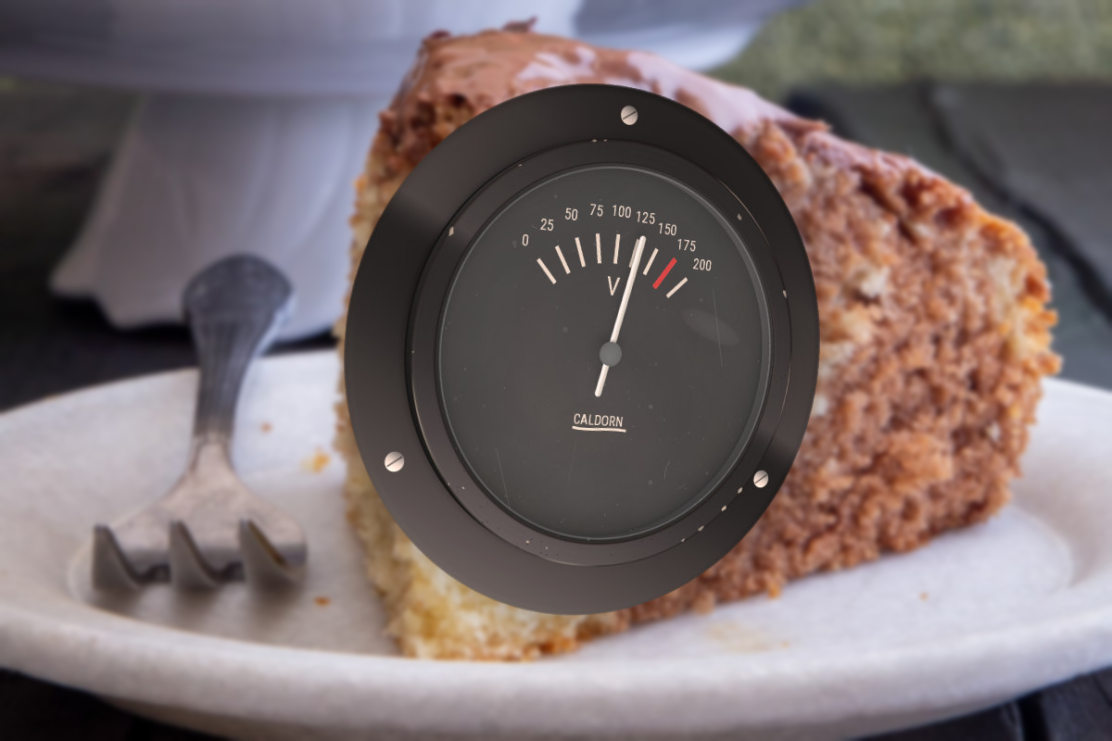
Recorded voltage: 125; V
